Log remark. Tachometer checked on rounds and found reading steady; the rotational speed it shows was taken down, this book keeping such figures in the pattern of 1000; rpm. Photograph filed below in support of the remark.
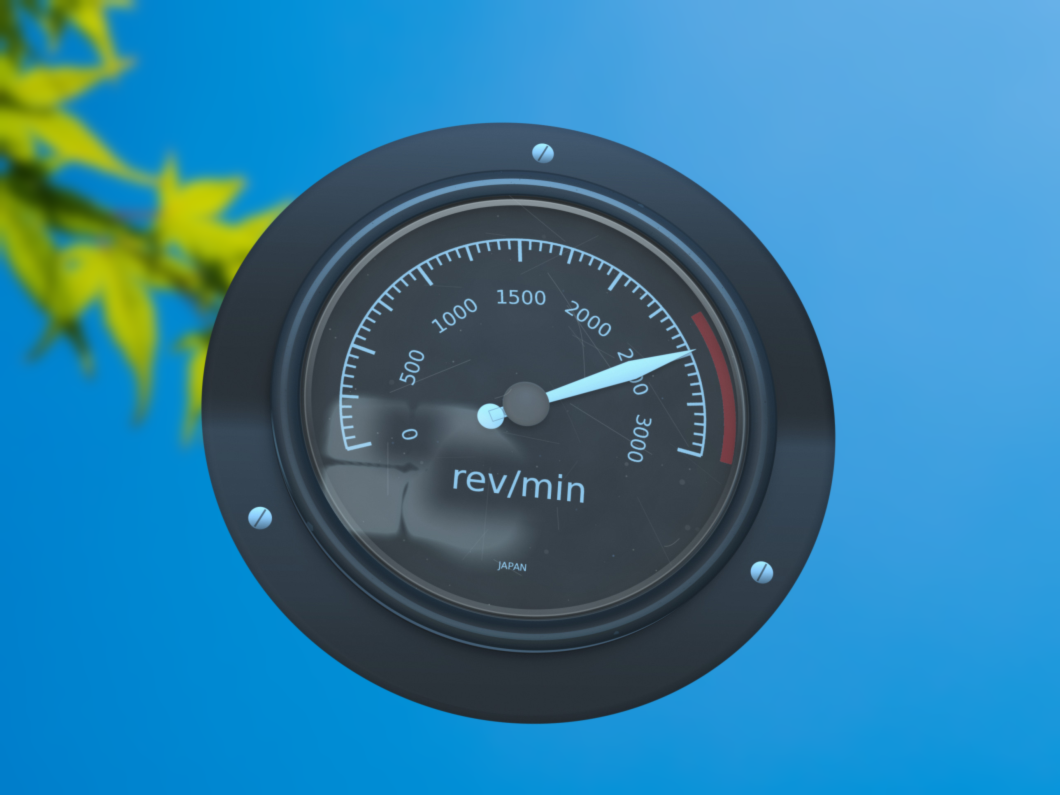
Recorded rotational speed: 2500; rpm
